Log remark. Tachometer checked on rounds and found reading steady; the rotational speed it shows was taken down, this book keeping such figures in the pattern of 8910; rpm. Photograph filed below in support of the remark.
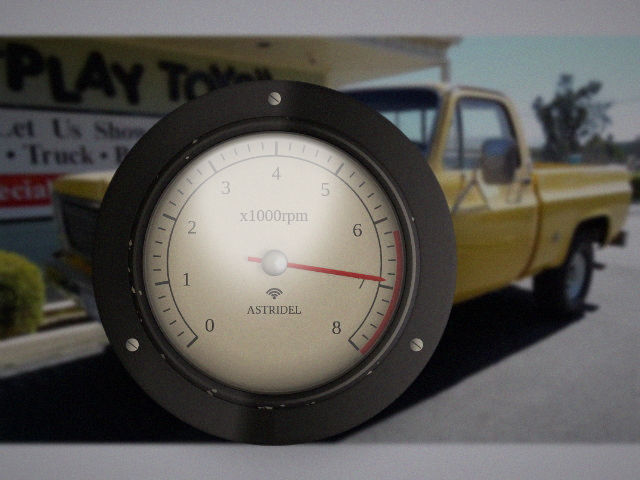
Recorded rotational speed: 6900; rpm
